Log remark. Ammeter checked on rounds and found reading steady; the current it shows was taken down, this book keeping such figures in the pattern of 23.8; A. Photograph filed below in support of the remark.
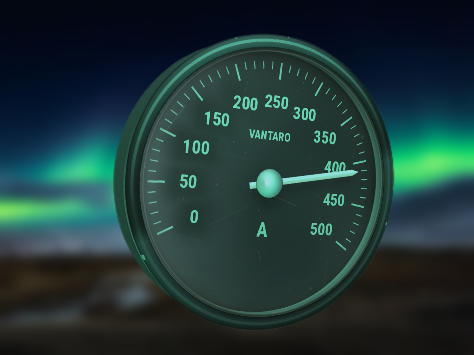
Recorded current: 410; A
